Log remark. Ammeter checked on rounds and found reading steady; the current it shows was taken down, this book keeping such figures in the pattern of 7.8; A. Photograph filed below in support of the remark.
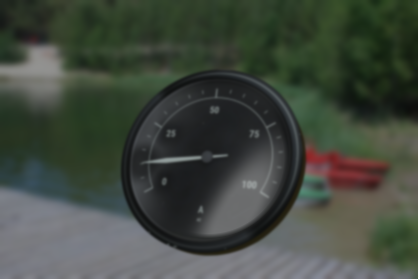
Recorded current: 10; A
